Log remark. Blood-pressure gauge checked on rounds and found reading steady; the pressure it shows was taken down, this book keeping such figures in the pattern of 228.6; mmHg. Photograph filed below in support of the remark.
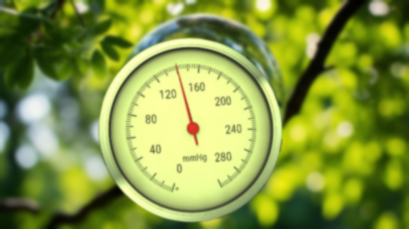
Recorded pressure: 140; mmHg
